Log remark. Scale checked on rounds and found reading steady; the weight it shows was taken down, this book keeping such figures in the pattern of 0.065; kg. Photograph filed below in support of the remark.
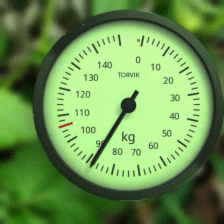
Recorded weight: 88; kg
